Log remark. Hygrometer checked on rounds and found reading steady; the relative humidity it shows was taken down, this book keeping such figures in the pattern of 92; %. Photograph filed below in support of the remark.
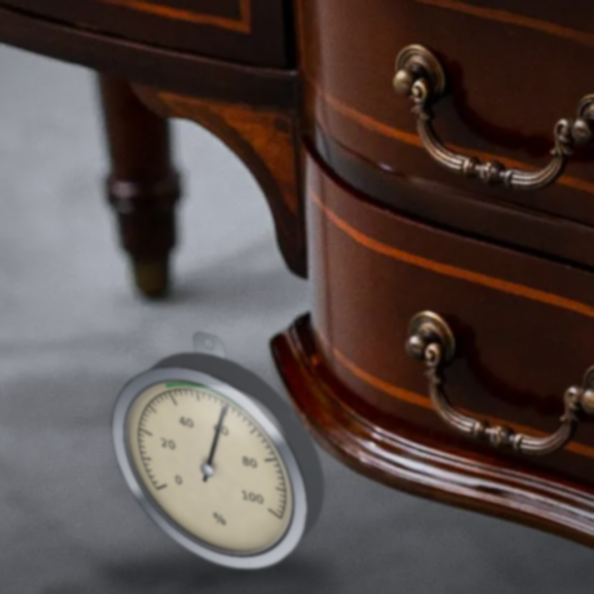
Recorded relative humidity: 60; %
